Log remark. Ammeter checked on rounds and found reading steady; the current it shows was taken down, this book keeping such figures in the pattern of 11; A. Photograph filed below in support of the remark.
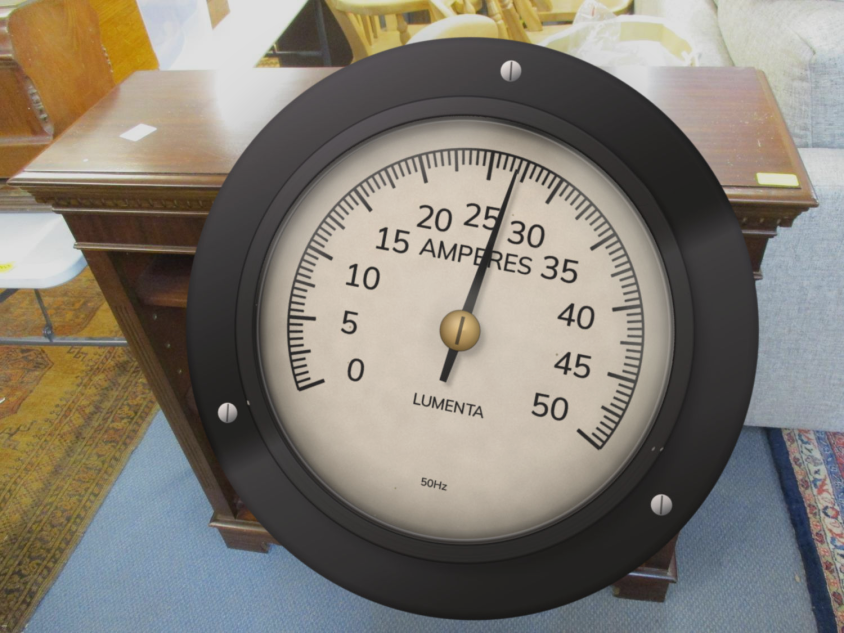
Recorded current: 27; A
